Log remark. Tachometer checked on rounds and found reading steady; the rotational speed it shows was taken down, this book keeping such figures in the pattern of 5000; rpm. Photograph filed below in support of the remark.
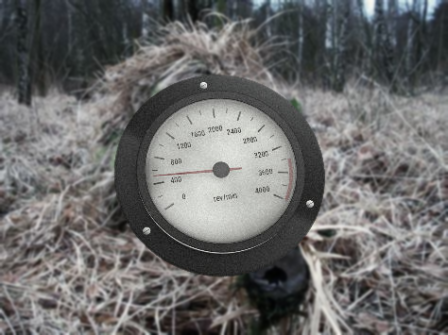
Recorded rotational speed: 500; rpm
